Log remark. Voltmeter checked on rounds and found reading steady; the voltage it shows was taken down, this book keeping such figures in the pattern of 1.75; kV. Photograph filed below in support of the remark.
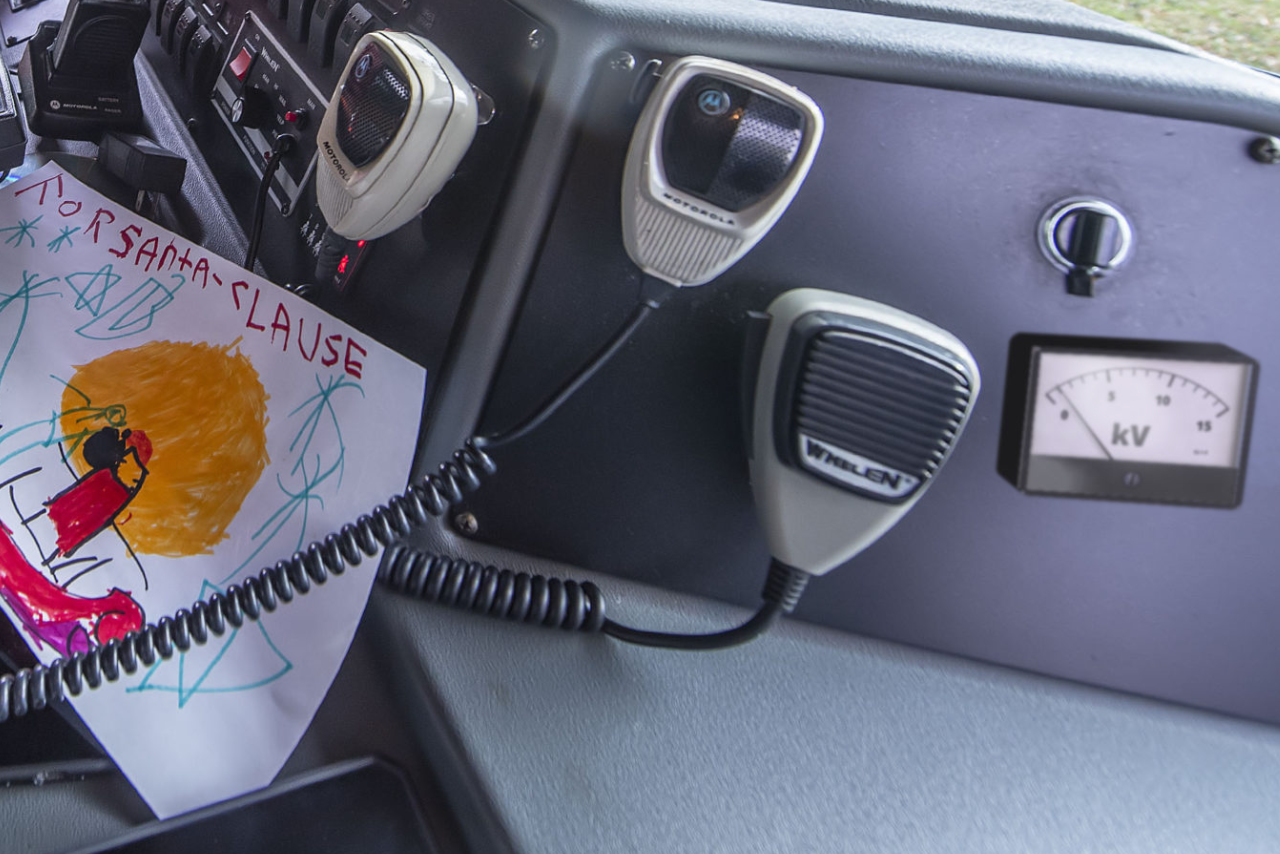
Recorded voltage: 1; kV
